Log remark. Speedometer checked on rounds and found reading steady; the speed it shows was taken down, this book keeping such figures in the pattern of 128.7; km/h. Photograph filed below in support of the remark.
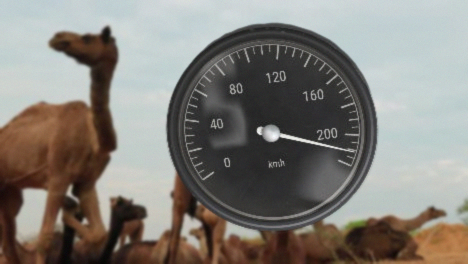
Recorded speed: 210; km/h
